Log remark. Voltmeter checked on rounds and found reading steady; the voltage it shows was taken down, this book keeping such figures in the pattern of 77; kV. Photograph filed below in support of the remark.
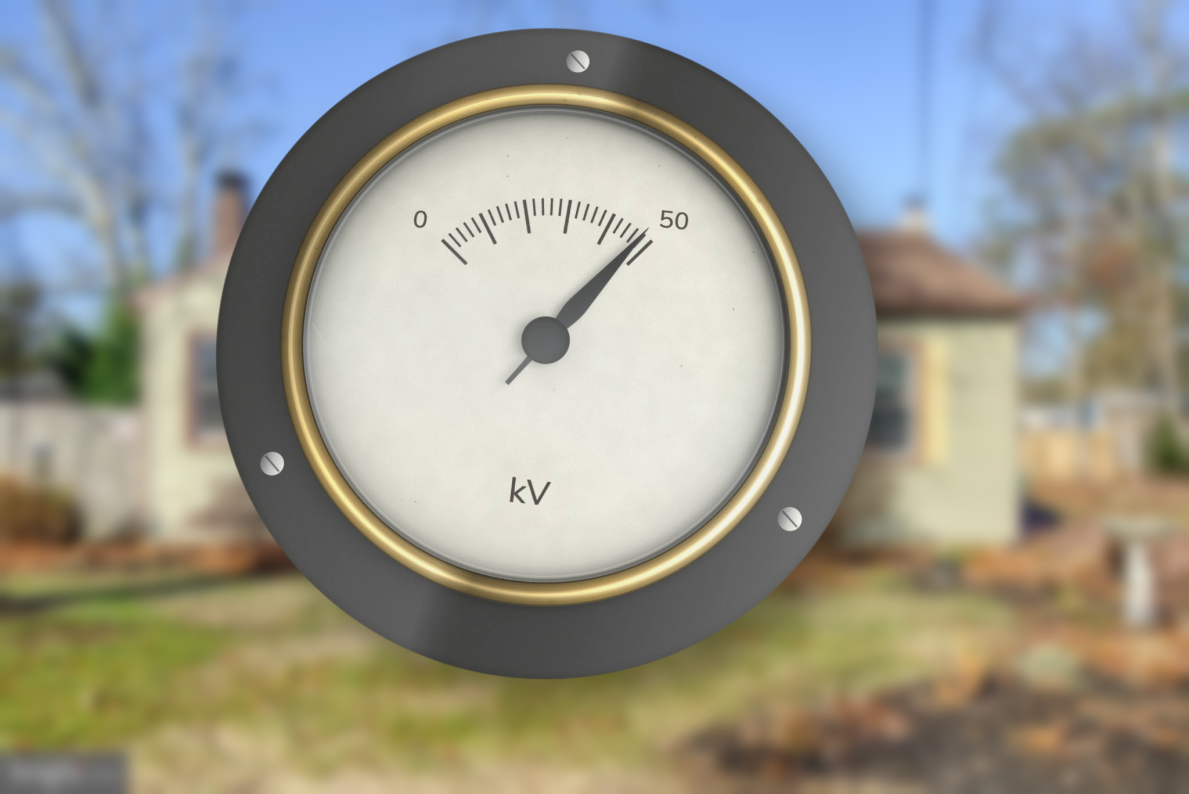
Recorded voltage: 48; kV
